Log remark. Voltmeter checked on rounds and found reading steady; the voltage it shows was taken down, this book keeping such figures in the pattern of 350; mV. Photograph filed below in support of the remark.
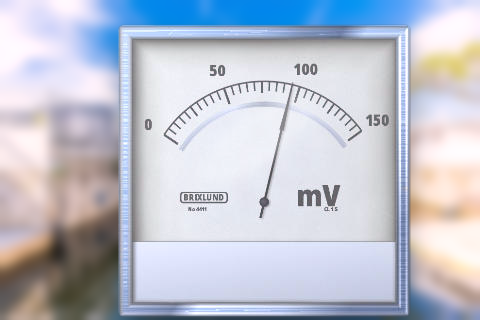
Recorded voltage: 95; mV
